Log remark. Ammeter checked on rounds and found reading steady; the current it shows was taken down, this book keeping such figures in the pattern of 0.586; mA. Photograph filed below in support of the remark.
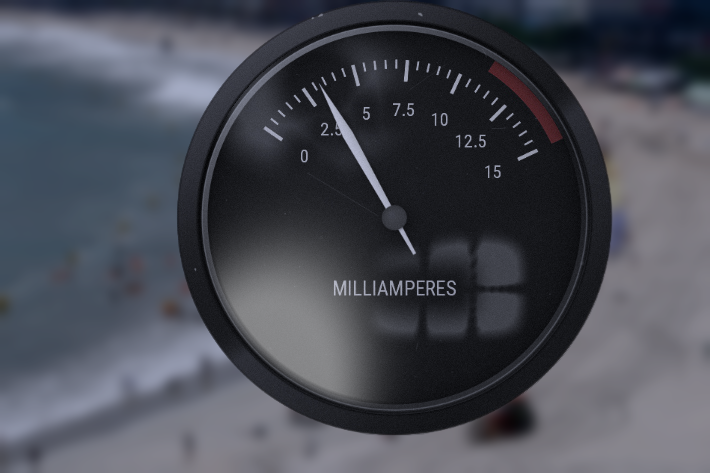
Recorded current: 3.25; mA
